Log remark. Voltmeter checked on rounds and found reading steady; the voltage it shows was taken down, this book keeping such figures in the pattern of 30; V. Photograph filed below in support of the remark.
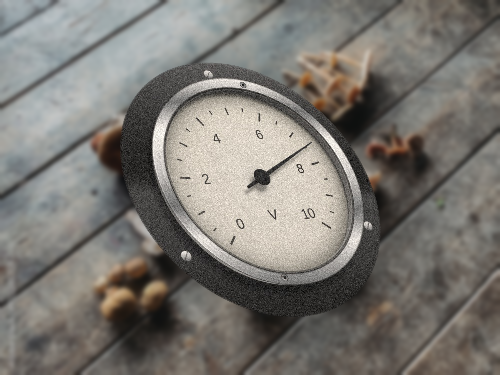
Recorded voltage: 7.5; V
